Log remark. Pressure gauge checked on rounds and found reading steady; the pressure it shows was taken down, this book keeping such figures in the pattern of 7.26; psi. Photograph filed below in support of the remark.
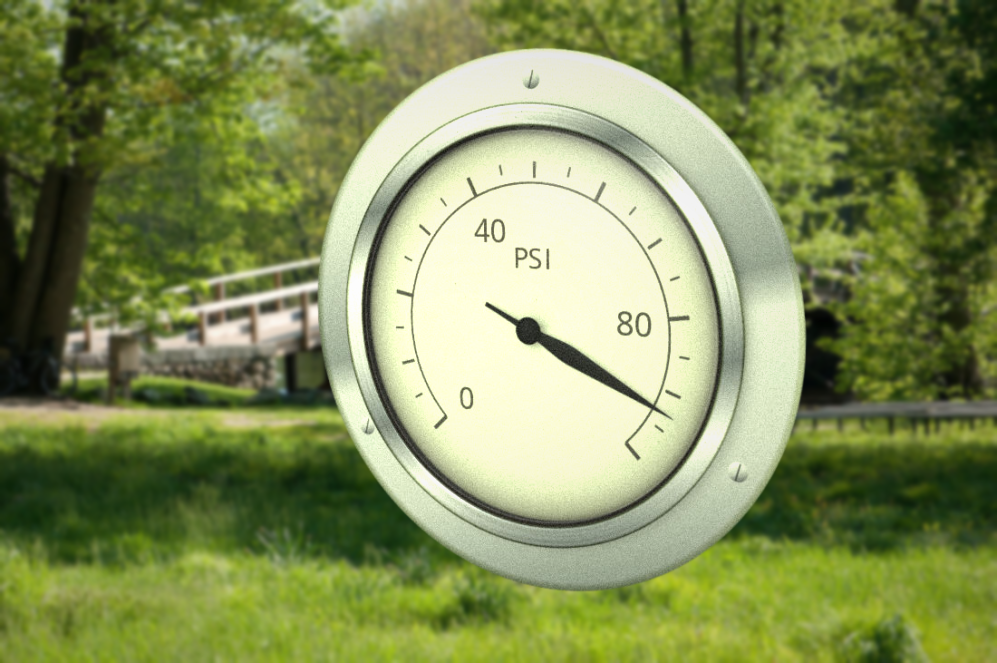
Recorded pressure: 92.5; psi
